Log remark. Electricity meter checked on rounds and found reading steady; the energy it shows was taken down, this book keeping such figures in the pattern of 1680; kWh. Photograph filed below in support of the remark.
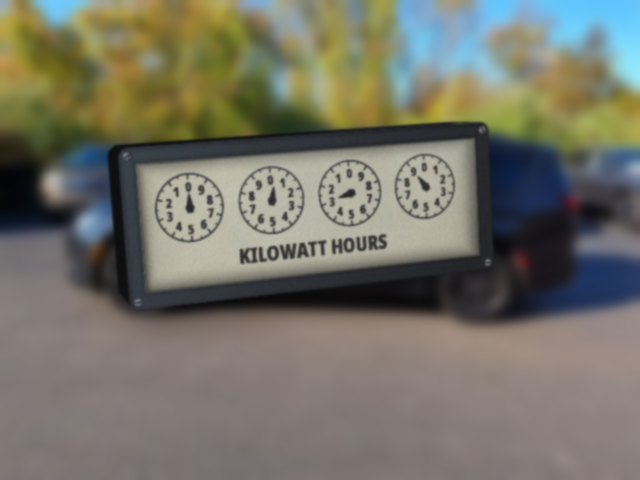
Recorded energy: 29; kWh
